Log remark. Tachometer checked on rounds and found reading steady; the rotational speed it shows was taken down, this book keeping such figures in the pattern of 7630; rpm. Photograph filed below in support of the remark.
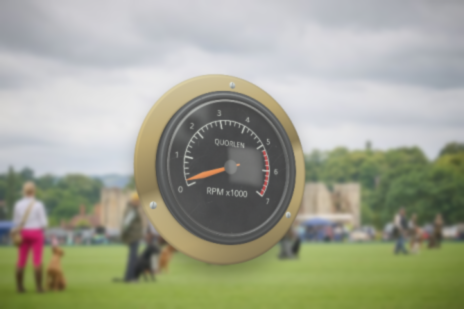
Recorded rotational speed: 200; rpm
